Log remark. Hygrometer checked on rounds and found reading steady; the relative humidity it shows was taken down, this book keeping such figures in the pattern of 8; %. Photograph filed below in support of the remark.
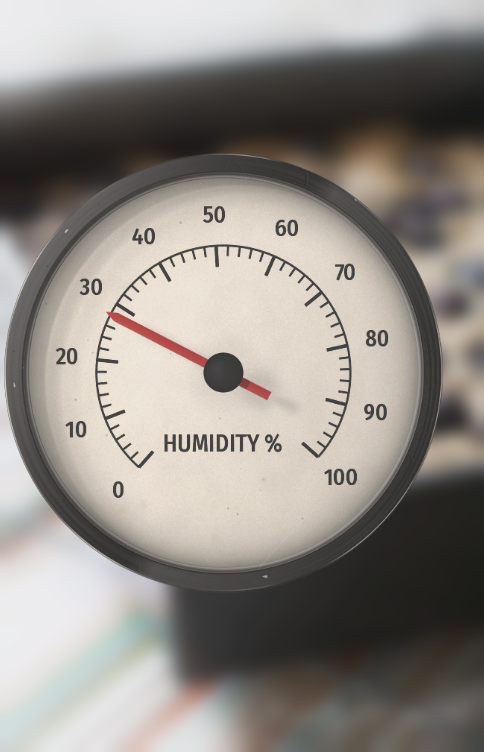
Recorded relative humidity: 28; %
